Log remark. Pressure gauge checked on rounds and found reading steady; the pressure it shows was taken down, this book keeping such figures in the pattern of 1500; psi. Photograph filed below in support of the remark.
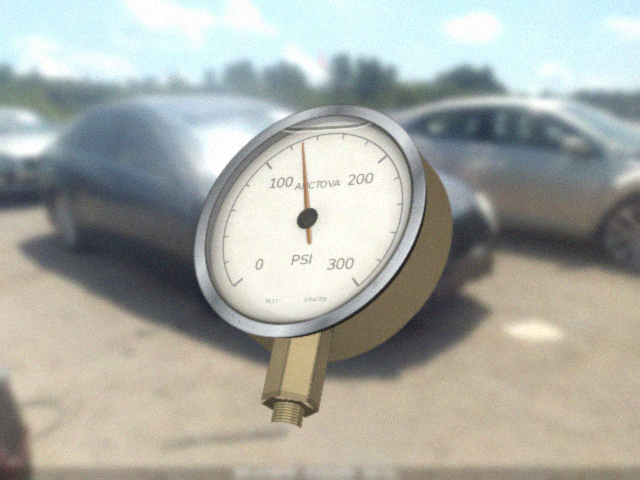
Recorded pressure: 130; psi
